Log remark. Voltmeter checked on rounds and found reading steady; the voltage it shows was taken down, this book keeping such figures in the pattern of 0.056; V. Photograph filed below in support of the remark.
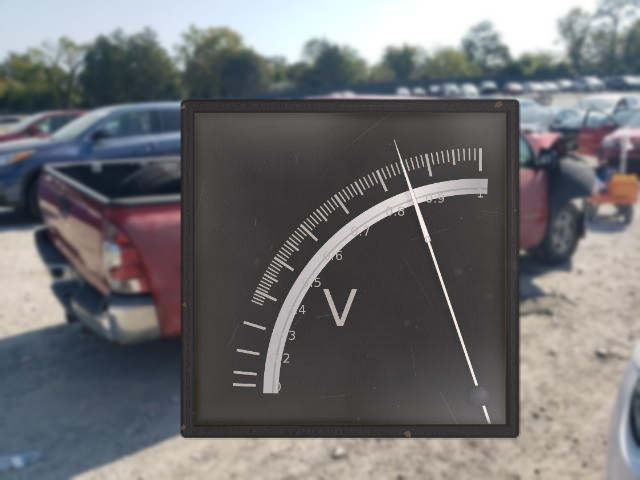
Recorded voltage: 0.85; V
